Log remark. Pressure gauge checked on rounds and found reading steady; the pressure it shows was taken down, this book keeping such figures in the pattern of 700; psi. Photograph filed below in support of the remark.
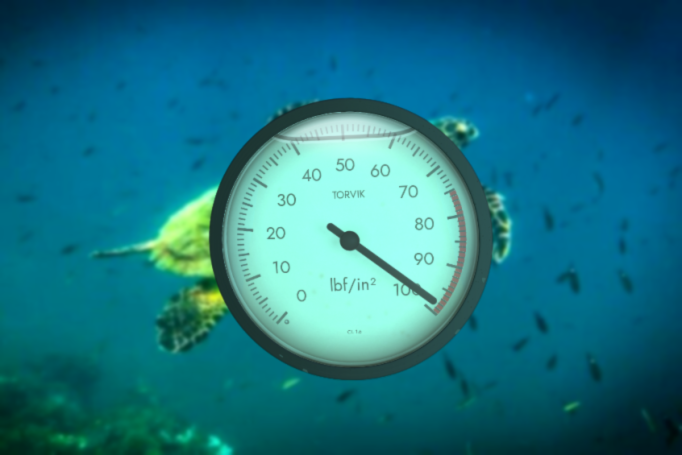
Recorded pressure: 98; psi
